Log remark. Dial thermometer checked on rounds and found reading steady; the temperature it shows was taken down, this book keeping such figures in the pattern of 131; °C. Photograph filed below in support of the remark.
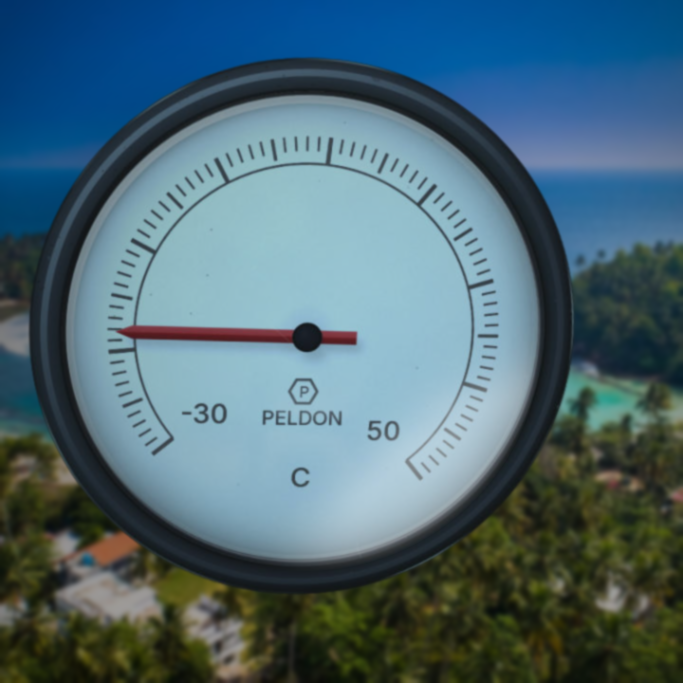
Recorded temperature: -18; °C
